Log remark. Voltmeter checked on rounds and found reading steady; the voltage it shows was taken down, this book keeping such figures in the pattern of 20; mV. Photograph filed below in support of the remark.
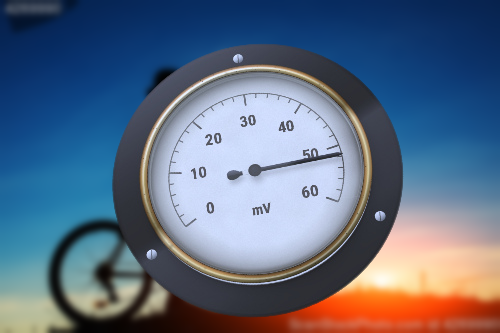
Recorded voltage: 52; mV
